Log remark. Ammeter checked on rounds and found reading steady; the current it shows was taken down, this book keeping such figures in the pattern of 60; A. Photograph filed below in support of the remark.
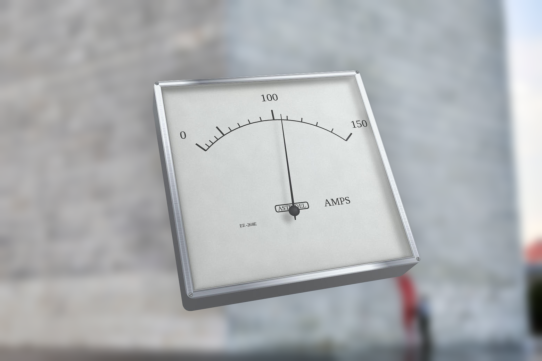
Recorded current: 105; A
